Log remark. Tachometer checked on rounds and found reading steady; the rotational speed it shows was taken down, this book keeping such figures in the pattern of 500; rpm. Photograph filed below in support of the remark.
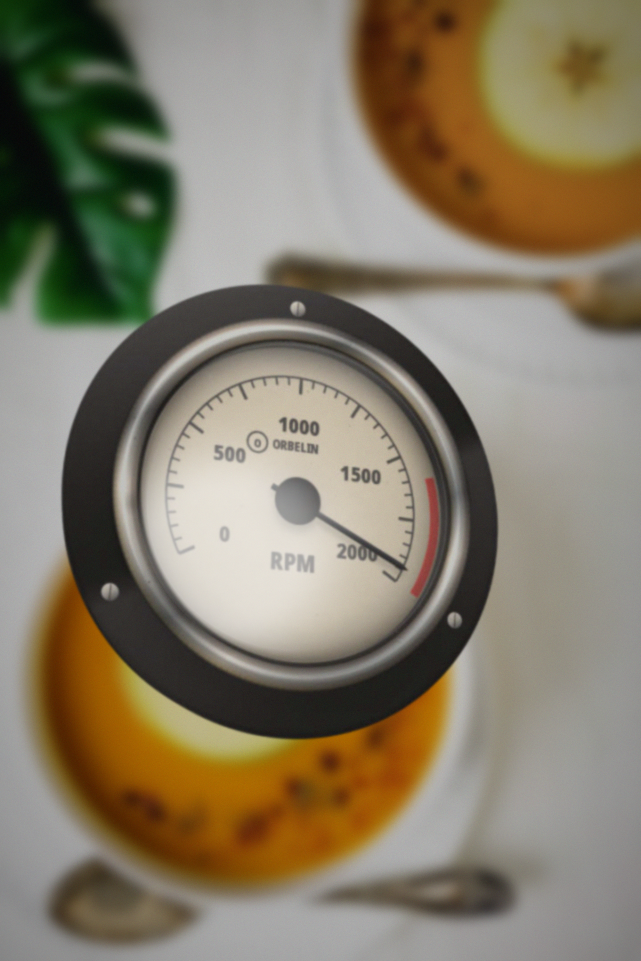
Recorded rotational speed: 1950; rpm
